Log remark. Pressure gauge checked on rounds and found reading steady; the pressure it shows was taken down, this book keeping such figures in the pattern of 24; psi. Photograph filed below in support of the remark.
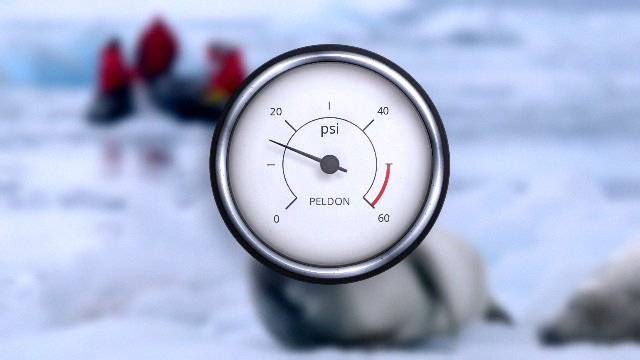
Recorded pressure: 15; psi
